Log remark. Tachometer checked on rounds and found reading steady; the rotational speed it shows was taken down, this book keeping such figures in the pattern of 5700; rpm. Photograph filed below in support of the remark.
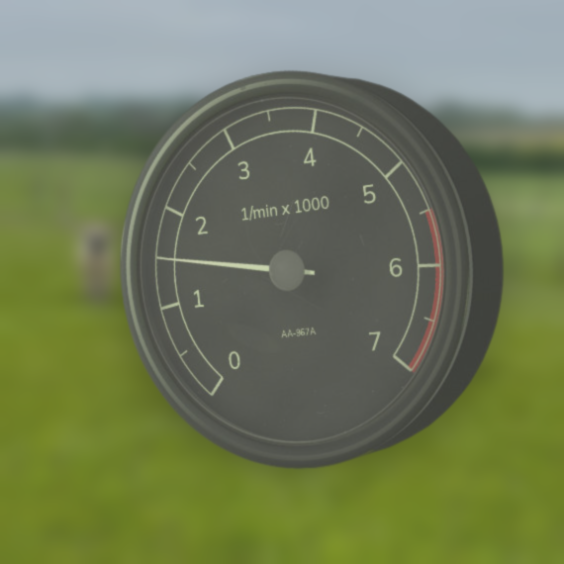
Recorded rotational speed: 1500; rpm
